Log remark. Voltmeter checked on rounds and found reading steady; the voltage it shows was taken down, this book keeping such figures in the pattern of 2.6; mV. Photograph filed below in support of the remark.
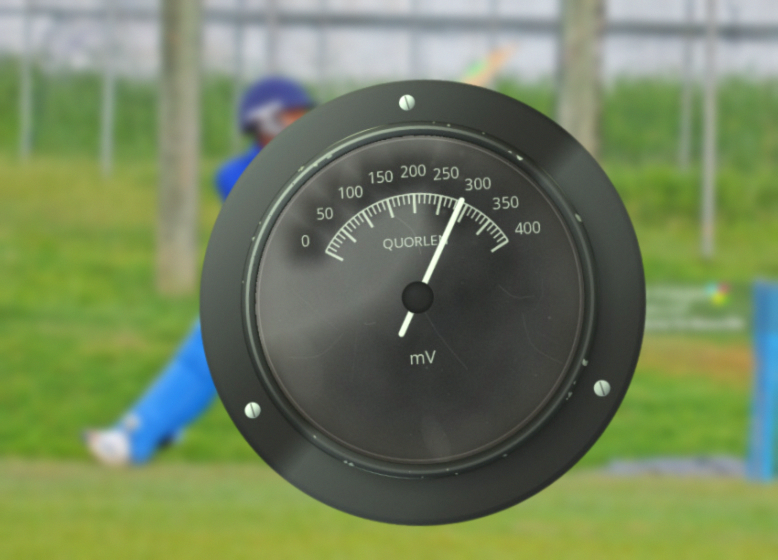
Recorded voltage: 290; mV
